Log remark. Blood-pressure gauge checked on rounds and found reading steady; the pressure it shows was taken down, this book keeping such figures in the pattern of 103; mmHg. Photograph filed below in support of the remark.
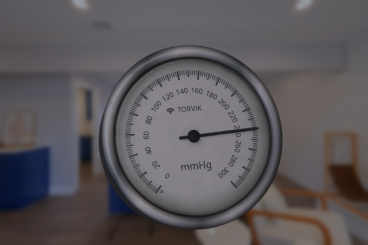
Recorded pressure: 240; mmHg
